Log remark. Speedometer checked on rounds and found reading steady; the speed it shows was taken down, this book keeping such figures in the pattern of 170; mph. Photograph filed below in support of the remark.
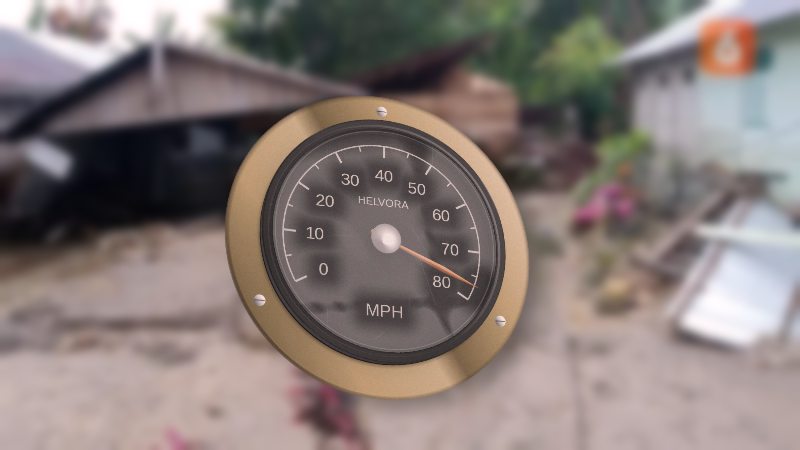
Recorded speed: 77.5; mph
